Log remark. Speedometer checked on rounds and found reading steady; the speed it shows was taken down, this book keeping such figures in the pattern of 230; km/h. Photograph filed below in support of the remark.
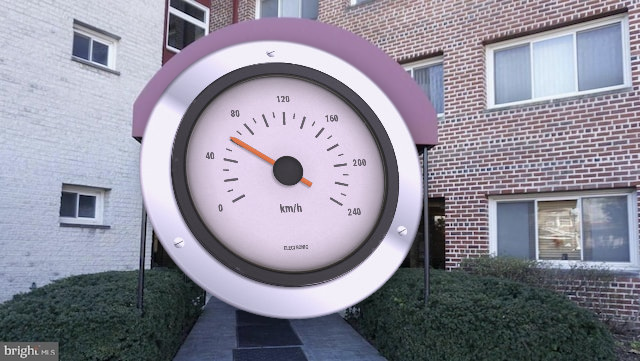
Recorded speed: 60; km/h
